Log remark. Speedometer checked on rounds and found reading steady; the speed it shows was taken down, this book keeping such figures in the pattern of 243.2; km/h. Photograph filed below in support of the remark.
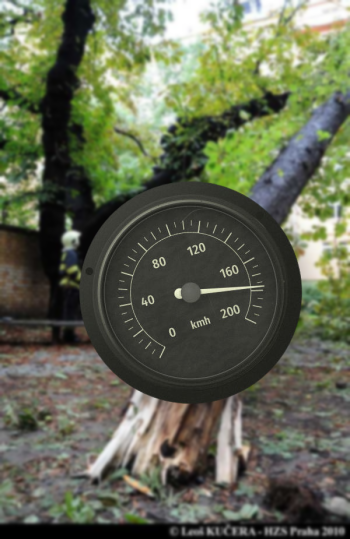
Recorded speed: 177.5; km/h
